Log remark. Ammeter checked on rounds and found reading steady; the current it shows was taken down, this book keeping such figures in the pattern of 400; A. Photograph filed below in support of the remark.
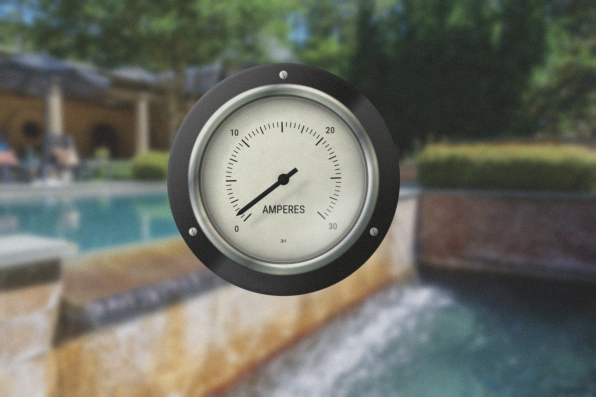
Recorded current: 1; A
